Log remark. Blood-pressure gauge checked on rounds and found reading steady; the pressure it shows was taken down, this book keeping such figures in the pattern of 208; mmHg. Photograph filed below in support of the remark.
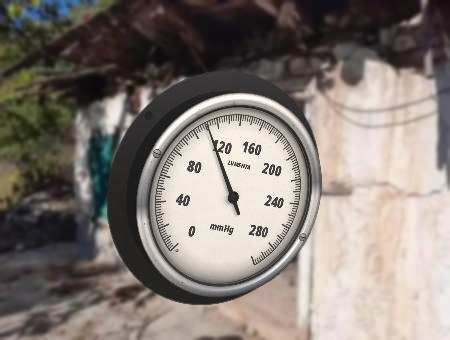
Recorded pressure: 110; mmHg
